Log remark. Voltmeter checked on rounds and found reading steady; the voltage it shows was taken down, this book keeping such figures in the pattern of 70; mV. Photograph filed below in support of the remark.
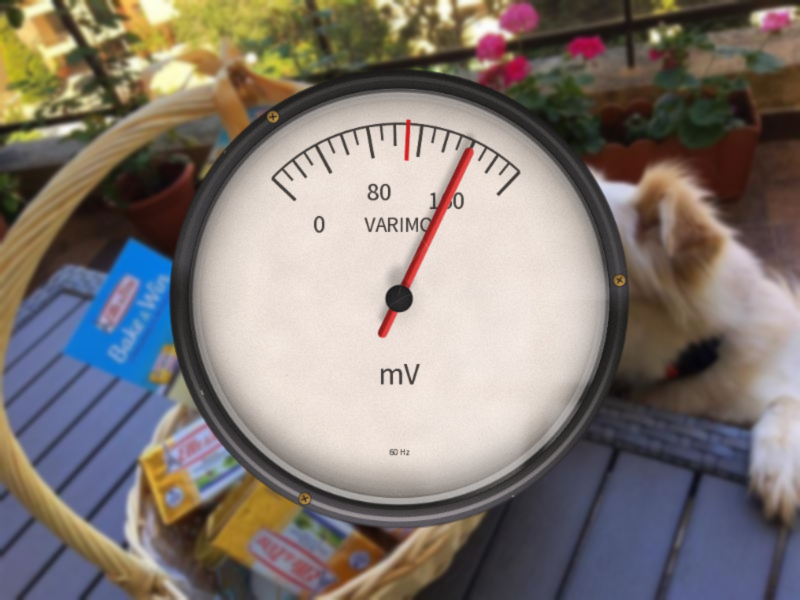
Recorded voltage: 160; mV
